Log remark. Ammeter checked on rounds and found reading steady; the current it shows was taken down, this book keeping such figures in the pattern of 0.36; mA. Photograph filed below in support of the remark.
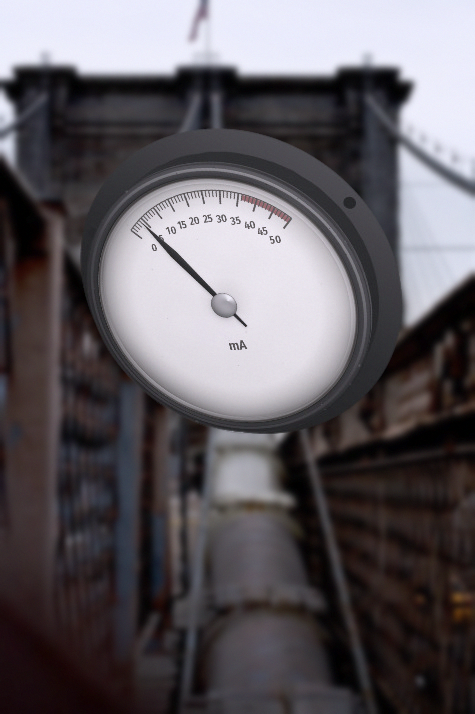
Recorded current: 5; mA
